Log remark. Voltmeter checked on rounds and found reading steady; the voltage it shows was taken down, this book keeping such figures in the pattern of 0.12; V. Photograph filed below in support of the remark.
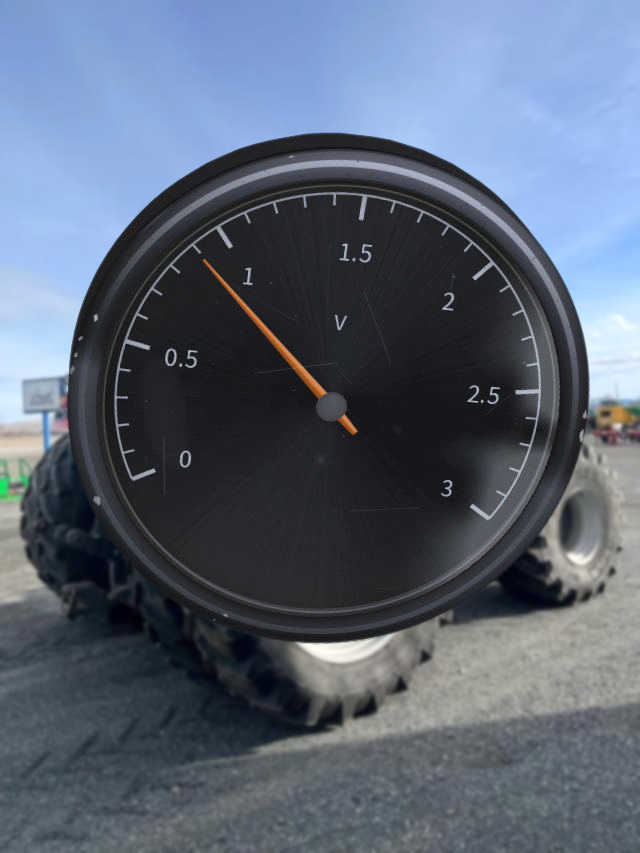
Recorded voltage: 0.9; V
